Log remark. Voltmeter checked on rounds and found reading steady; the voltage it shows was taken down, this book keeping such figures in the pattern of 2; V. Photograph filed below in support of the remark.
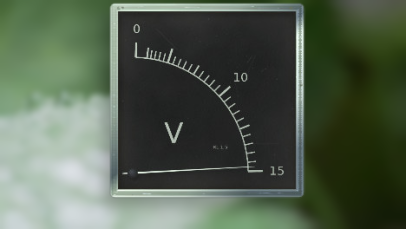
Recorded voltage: 14.75; V
